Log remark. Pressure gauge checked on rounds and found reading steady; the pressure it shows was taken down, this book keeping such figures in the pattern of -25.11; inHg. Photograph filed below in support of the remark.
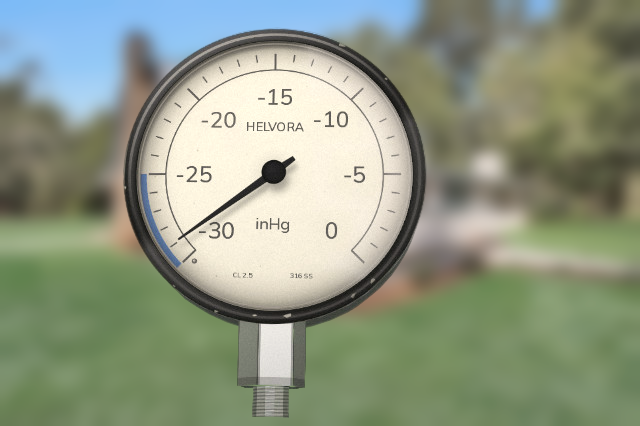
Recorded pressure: -29; inHg
